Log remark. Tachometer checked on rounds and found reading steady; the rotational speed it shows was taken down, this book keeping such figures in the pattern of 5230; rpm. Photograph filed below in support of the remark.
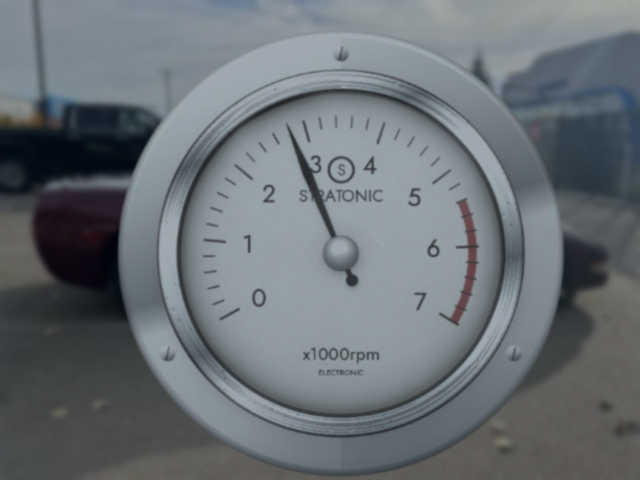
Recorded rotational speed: 2800; rpm
